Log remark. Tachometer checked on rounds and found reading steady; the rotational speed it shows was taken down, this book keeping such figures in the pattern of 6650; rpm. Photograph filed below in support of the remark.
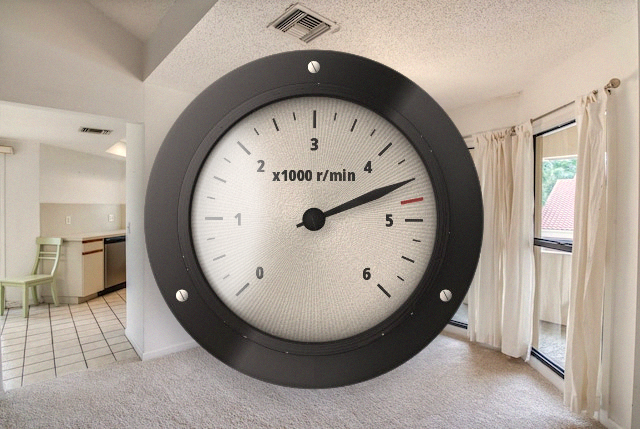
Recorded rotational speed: 4500; rpm
